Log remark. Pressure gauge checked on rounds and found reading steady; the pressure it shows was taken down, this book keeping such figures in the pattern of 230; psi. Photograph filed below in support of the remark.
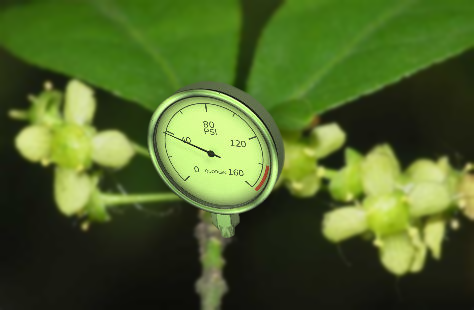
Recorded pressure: 40; psi
